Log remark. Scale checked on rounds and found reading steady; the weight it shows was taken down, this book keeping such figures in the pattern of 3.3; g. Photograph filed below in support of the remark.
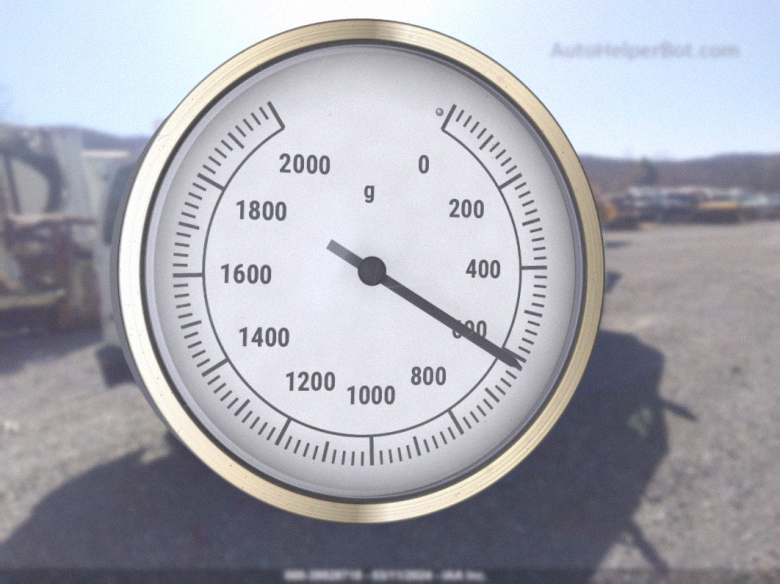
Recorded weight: 620; g
